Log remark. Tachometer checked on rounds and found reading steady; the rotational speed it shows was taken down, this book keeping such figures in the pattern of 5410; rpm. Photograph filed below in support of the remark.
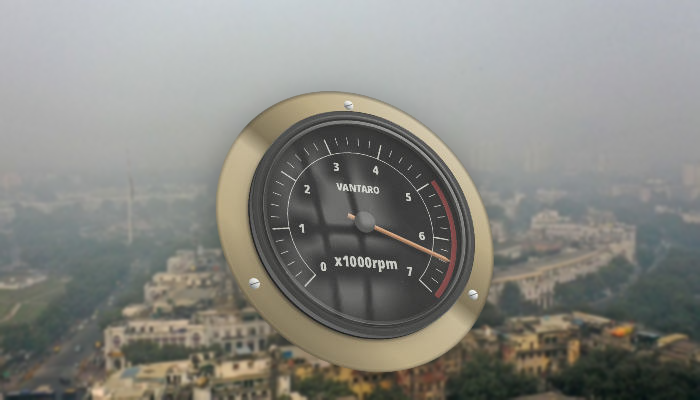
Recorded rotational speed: 6400; rpm
